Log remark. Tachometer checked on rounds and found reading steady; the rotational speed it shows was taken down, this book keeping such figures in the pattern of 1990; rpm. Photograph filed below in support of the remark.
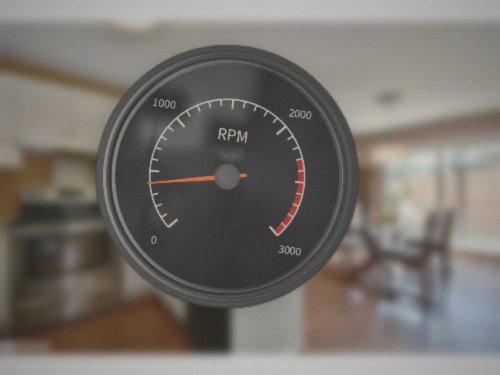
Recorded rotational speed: 400; rpm
